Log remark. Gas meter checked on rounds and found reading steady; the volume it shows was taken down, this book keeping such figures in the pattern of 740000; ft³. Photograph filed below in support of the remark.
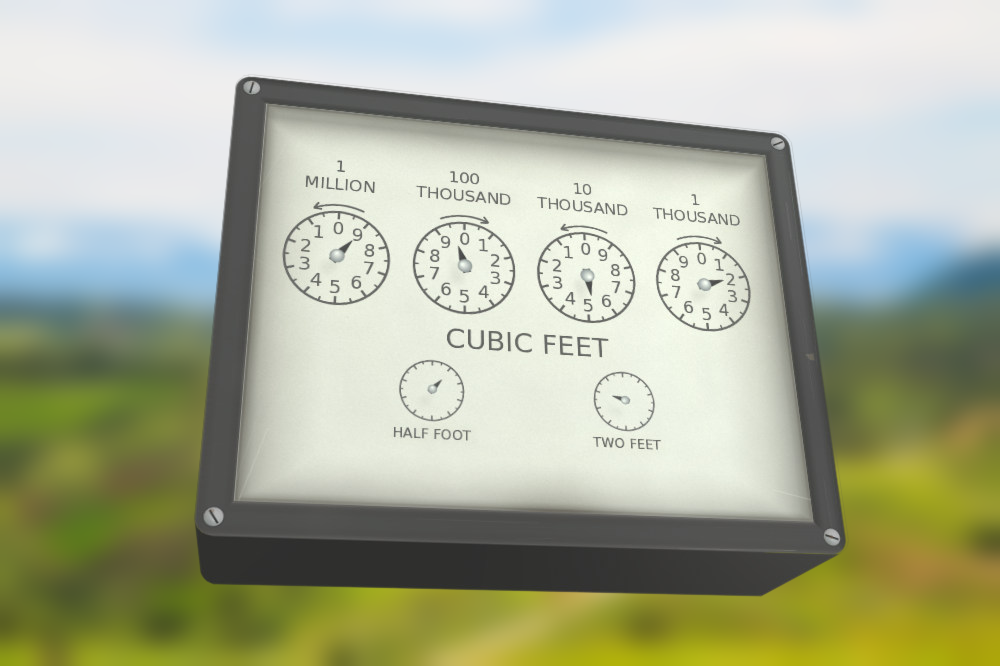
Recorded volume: 895200; ft³
